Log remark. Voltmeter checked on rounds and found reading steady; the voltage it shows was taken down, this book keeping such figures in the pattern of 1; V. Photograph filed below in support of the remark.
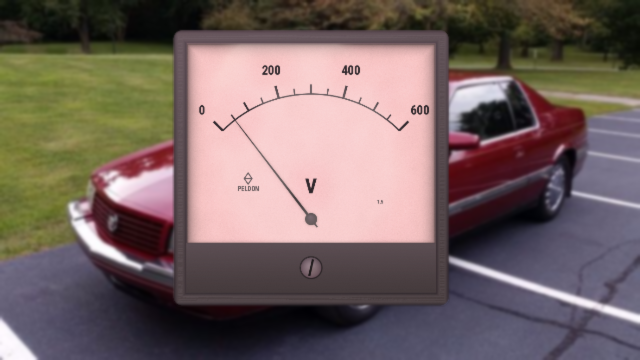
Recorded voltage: 50; V
